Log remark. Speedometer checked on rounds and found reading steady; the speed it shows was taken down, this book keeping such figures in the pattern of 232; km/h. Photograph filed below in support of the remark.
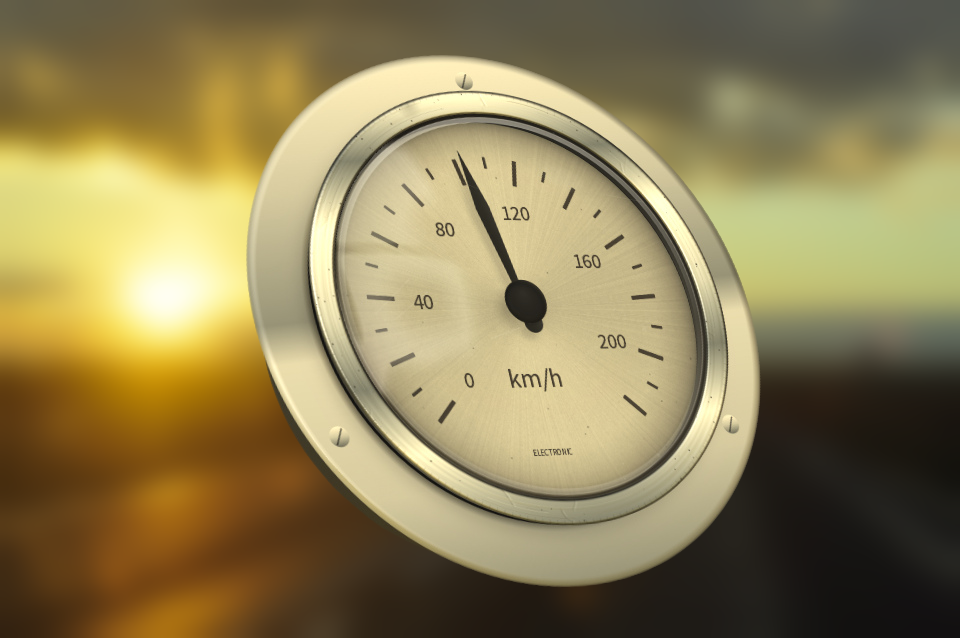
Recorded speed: 100; km/h
